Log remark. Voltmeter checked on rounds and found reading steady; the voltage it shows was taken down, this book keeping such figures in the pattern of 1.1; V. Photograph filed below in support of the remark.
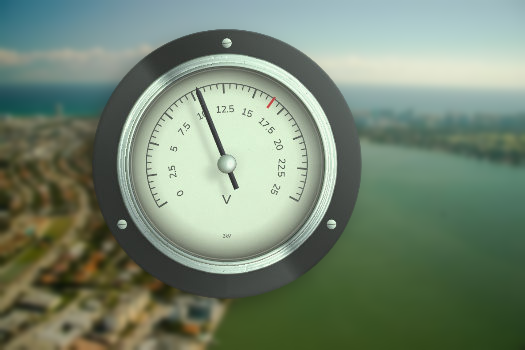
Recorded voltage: 10.5; V
